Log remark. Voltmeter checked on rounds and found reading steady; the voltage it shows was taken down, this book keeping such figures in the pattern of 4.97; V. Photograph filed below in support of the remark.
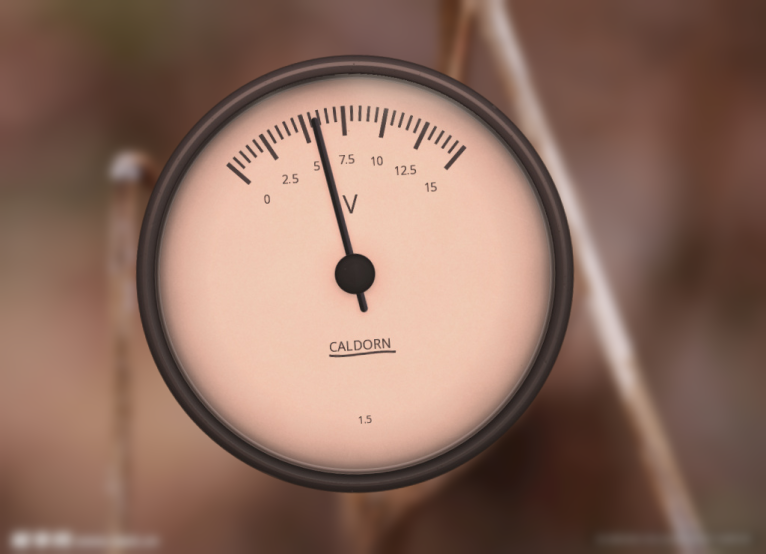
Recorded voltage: 5.75; V
